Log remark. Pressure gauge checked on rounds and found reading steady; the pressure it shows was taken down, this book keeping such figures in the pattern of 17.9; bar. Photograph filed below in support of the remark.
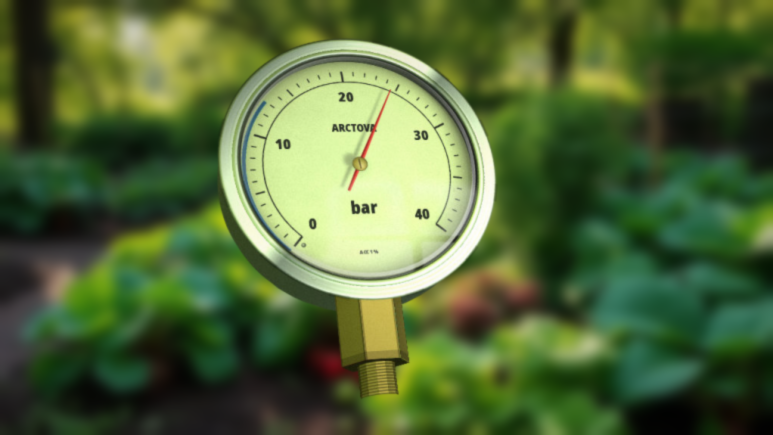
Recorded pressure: 24.5; bar
